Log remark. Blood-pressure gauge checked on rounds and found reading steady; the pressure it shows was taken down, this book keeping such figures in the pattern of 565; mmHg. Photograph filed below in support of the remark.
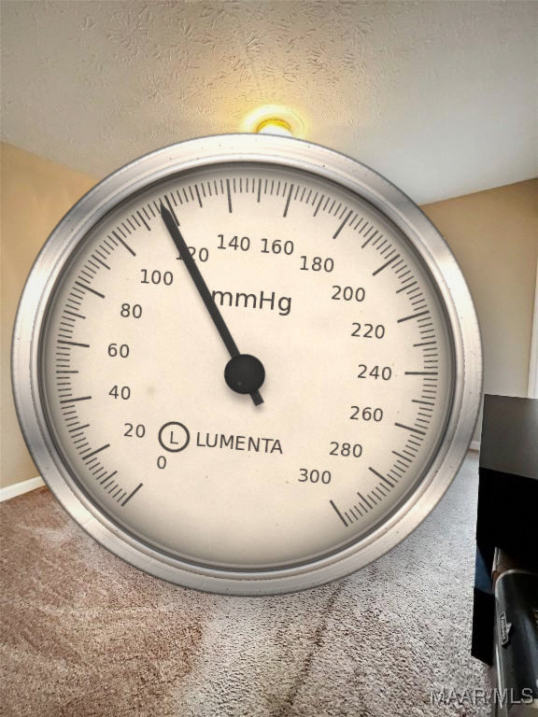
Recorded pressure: 118; mmHg
